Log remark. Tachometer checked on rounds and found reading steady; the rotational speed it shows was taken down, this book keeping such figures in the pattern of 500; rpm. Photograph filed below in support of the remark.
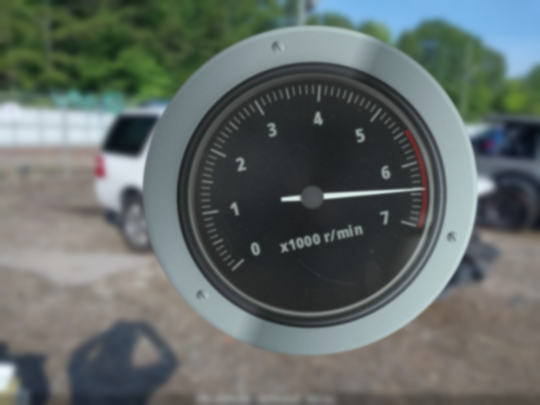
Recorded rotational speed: 6400; rpm
